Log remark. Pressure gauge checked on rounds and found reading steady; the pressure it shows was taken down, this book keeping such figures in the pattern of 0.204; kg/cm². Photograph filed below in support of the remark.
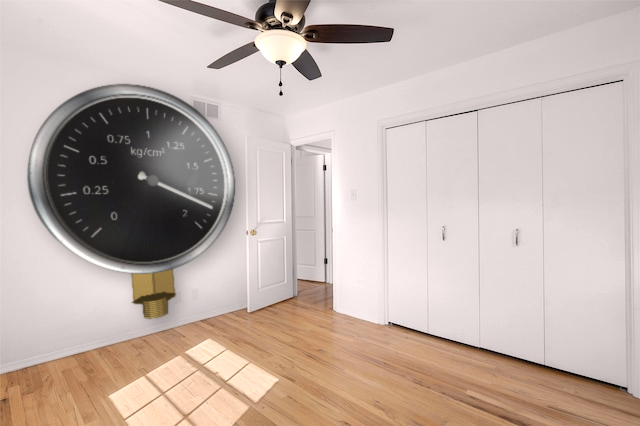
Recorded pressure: 1.85; kg/cm²
